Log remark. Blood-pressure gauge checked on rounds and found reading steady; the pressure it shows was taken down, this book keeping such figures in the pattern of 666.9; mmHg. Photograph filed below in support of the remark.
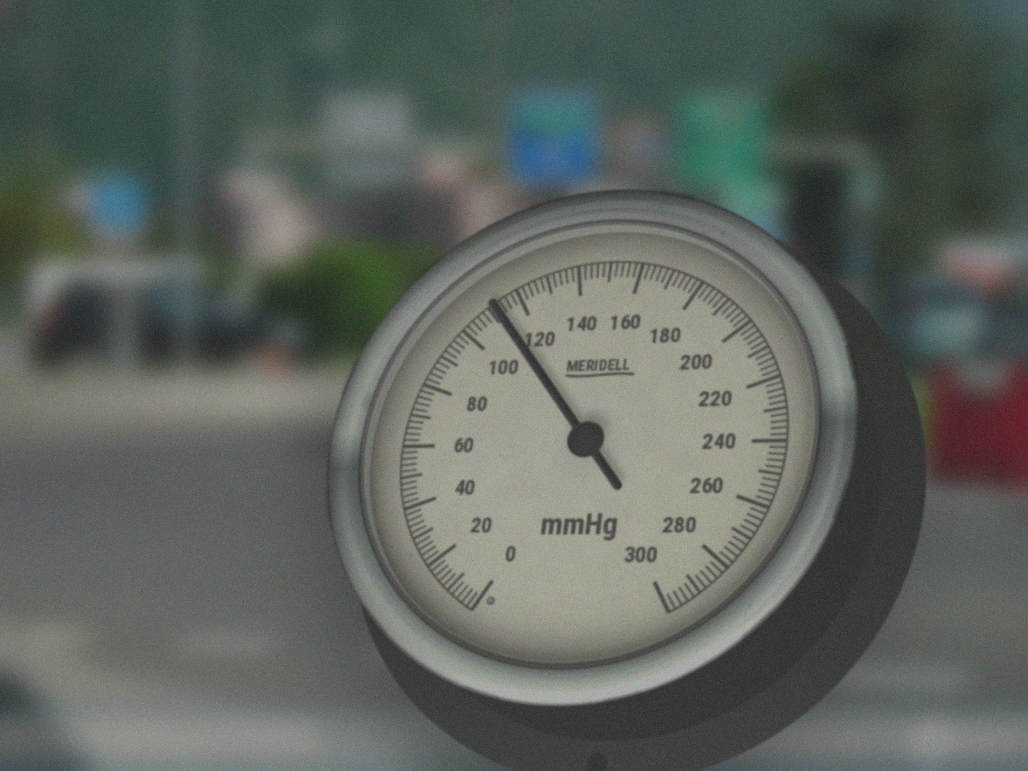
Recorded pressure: 112; mmHg
